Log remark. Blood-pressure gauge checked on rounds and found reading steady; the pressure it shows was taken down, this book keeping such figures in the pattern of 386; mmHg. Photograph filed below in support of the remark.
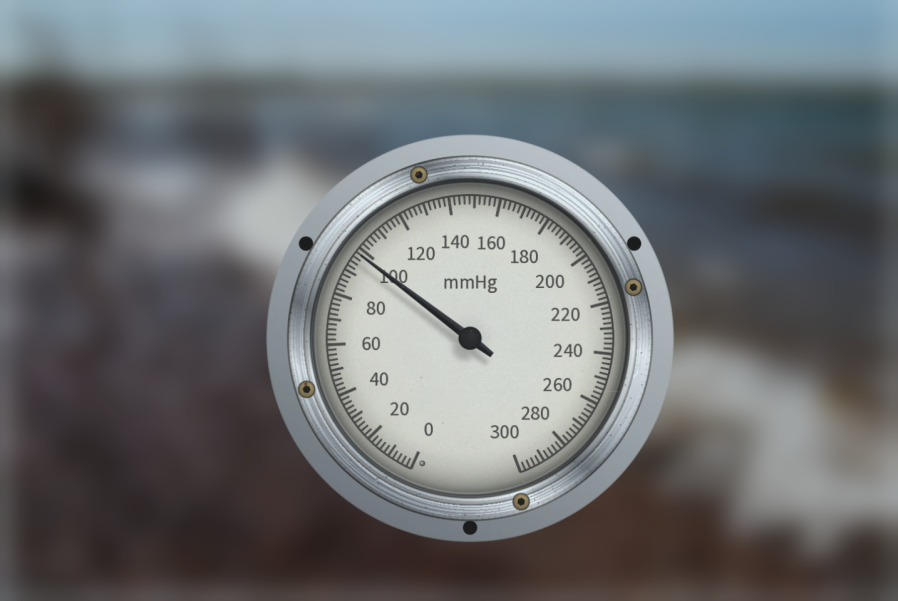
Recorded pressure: 98; mmHg
